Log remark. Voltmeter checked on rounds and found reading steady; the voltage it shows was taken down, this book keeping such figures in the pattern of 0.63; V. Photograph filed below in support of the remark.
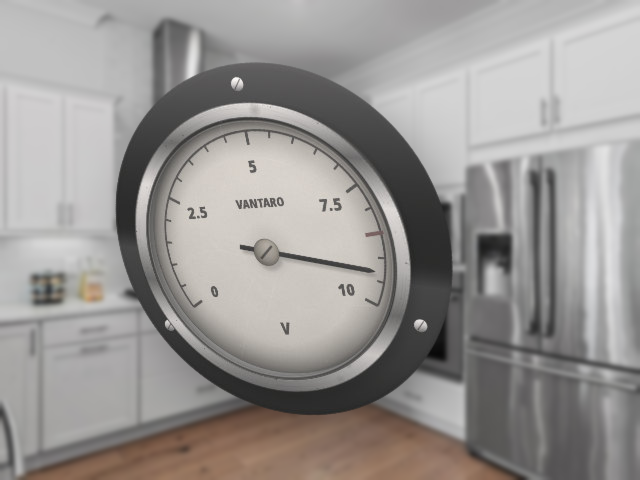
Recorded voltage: 9.25; V
